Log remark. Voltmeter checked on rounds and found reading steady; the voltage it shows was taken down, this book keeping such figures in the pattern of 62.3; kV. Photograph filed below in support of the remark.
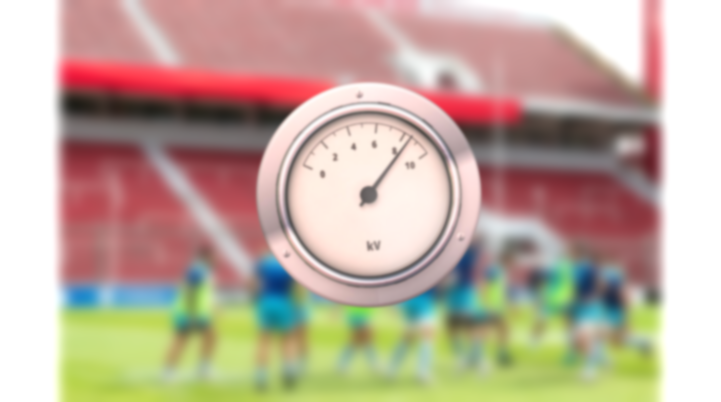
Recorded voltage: 8.5; kV
